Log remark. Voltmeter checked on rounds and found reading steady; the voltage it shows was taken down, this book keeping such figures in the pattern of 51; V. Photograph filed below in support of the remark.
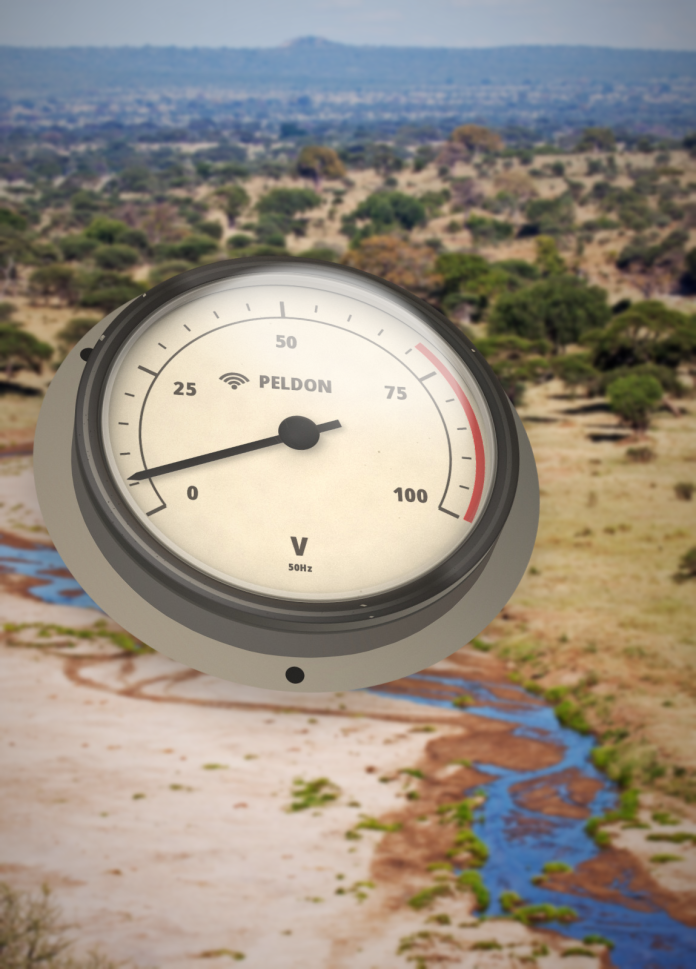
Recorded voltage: 5; V
